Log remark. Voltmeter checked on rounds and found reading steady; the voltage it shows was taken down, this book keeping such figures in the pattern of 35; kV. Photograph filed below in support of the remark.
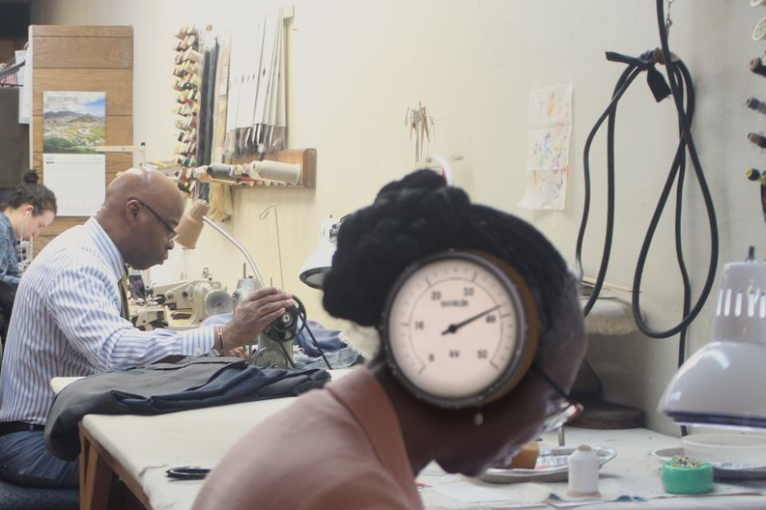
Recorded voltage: 38; kV
